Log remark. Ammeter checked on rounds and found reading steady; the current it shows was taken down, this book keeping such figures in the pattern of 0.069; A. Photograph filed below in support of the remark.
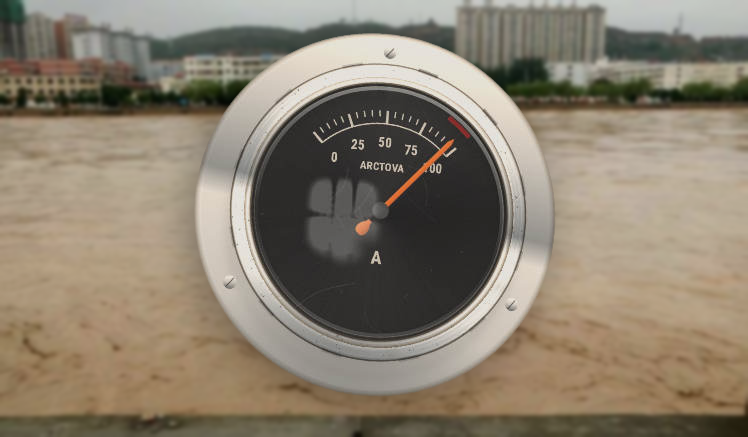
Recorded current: 95; A
